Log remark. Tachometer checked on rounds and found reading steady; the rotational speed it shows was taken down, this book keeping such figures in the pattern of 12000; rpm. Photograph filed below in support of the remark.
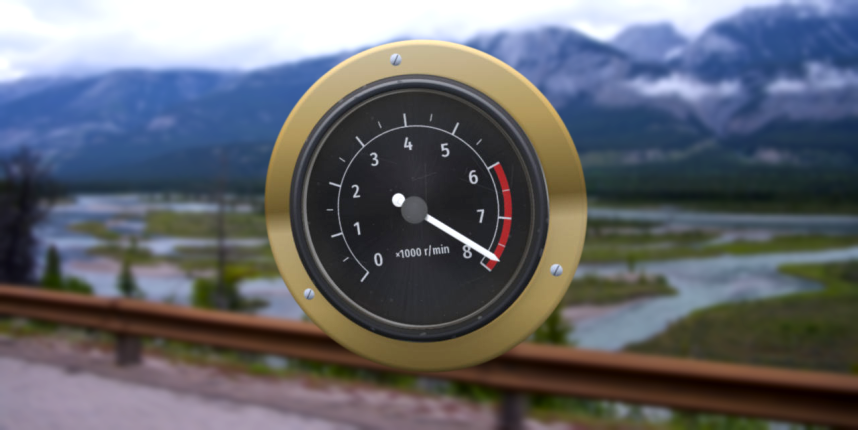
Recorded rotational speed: 7750; rpm
